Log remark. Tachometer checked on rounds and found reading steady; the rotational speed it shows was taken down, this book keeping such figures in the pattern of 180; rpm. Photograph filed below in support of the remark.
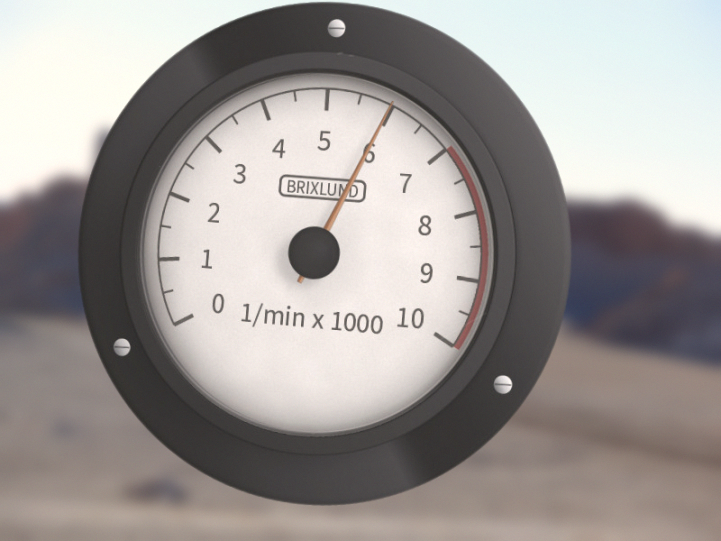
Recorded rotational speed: 6000; rpm
